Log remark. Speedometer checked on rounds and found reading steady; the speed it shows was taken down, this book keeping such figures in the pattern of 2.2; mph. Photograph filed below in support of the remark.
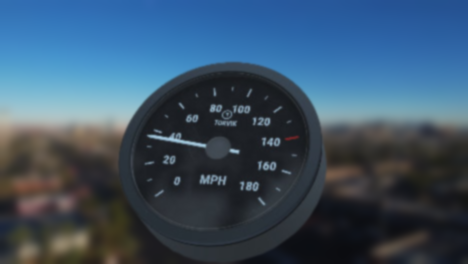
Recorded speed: 35; mph
